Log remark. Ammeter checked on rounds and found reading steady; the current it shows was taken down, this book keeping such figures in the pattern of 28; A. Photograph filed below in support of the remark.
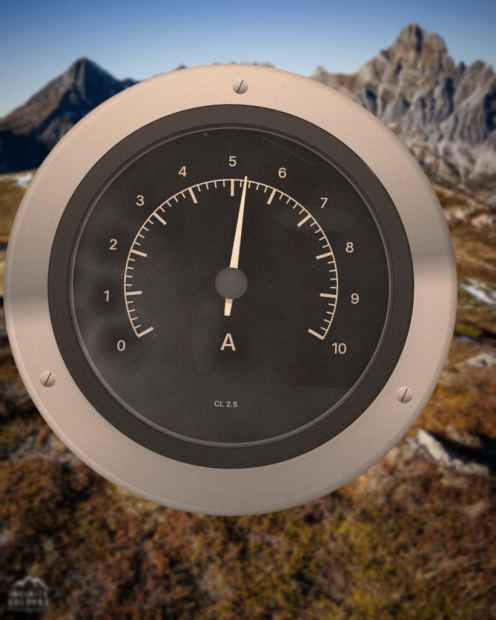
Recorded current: 5.3; A
